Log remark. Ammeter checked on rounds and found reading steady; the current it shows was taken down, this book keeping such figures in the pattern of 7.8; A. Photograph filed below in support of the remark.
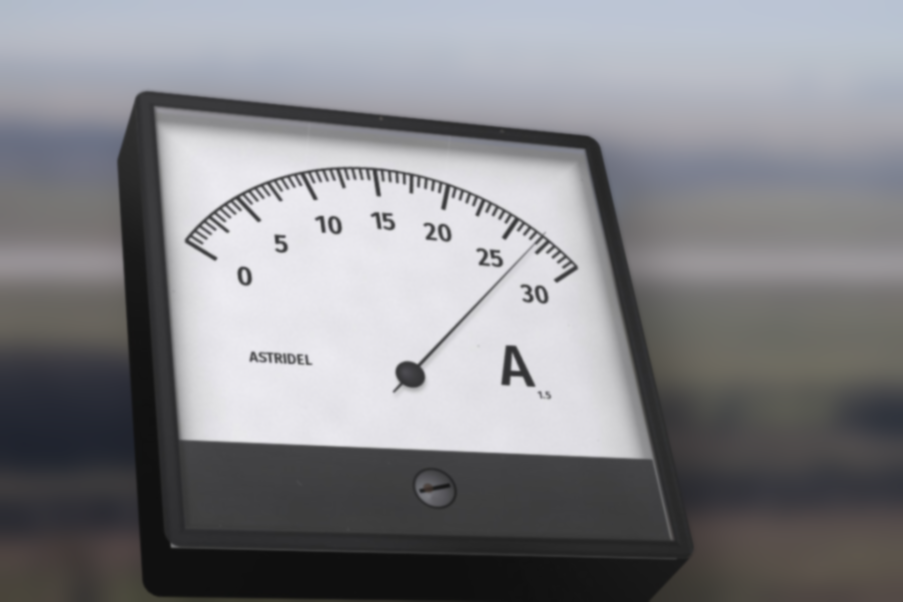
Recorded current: 27; A
